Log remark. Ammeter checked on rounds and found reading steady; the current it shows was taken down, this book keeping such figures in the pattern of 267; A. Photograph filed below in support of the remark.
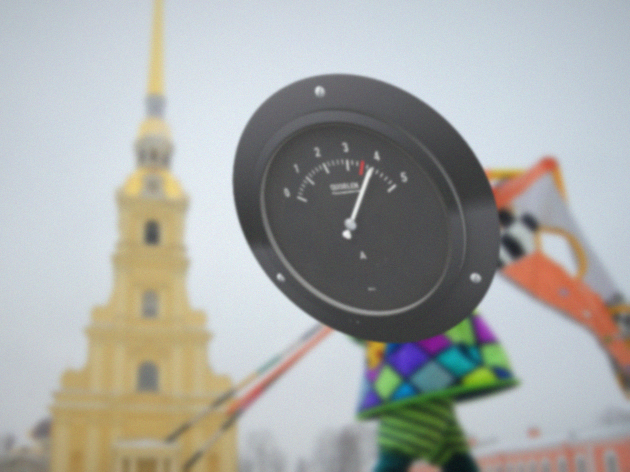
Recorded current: 4; A
